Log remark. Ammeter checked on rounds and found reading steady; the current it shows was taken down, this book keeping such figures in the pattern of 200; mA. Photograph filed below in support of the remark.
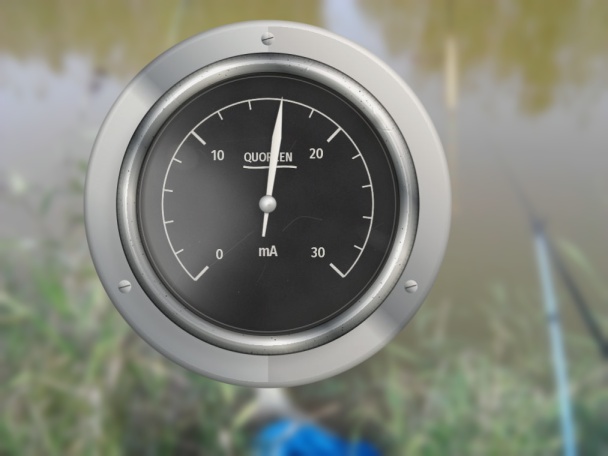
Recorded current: 16; mA
